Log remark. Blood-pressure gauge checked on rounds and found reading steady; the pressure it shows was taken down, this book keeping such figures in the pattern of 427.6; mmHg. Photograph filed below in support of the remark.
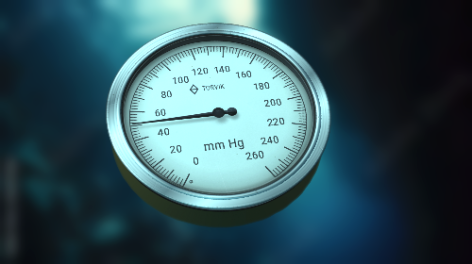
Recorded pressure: 50; mmHg
